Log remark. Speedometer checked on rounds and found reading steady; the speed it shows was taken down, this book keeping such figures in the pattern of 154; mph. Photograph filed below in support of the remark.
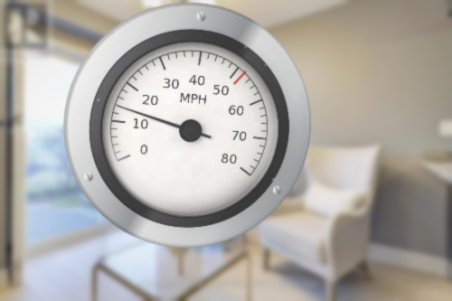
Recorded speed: 14; mph
